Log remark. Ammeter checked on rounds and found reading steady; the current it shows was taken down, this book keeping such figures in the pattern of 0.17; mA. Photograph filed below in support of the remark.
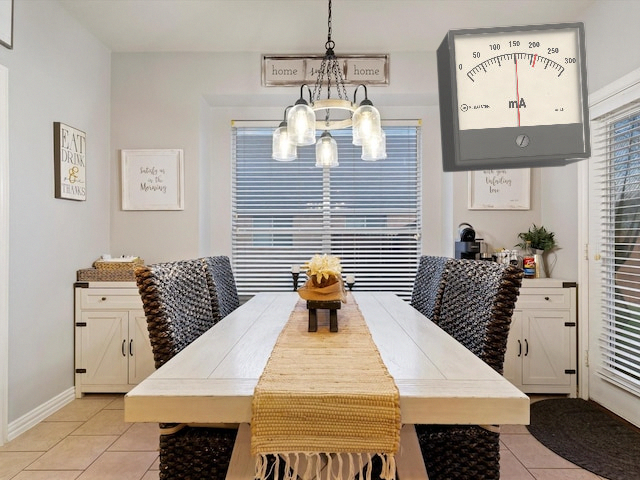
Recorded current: 150; mA
